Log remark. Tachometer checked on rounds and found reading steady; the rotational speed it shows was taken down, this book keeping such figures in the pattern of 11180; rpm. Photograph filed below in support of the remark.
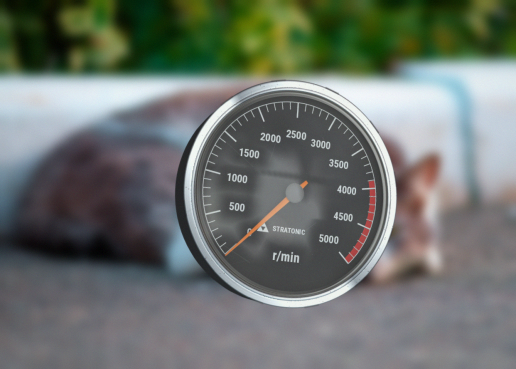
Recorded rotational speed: 0; rpm
